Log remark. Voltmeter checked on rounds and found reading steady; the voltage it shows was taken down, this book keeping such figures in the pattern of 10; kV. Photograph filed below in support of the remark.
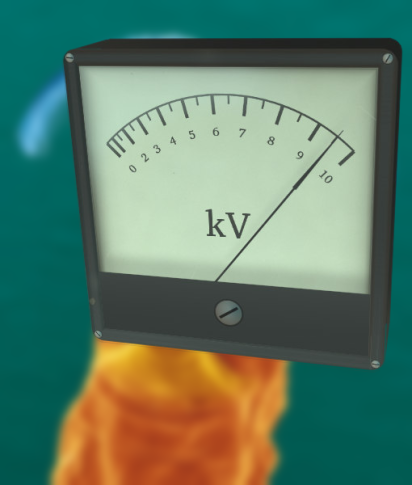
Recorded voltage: 9.5; kV
